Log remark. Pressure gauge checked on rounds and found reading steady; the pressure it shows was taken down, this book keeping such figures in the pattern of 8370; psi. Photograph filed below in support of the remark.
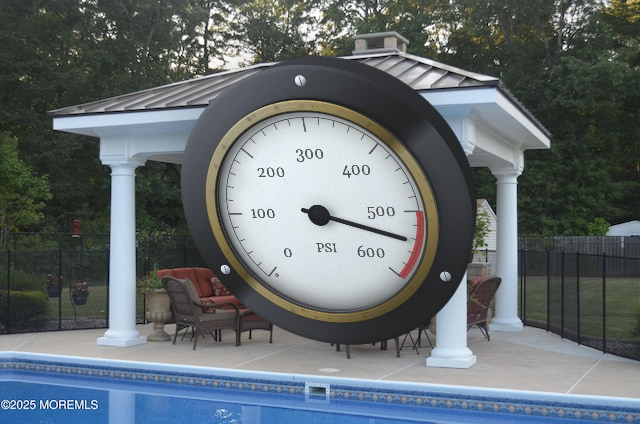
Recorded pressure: 540; psi
